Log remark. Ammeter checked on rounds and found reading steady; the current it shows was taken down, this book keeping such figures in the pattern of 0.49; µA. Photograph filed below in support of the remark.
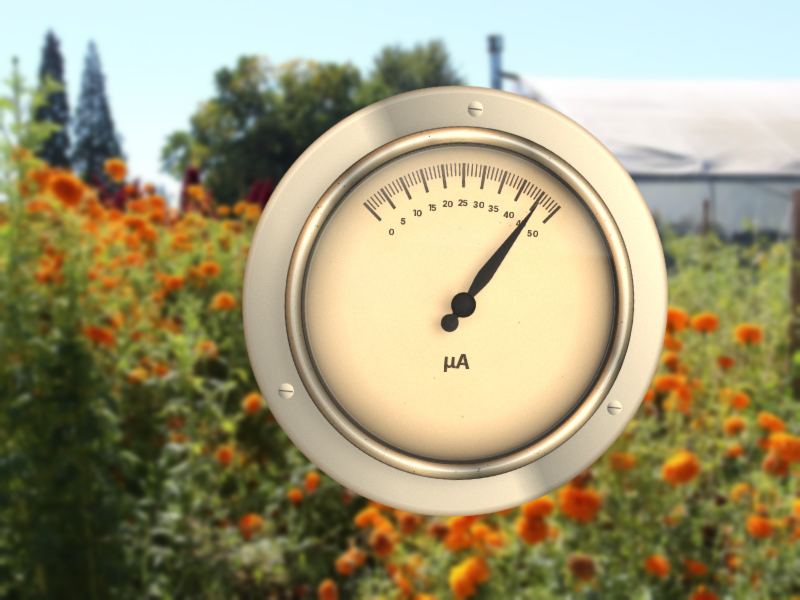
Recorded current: 45; µA
